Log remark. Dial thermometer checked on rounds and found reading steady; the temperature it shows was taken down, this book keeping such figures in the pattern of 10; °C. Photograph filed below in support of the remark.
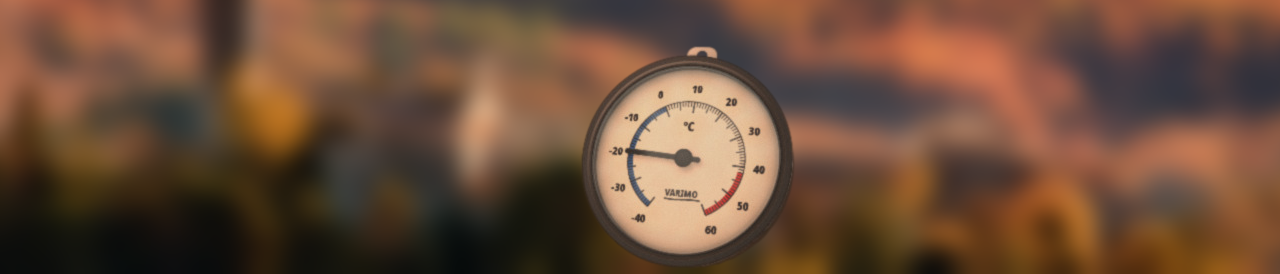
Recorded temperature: -20; °C
